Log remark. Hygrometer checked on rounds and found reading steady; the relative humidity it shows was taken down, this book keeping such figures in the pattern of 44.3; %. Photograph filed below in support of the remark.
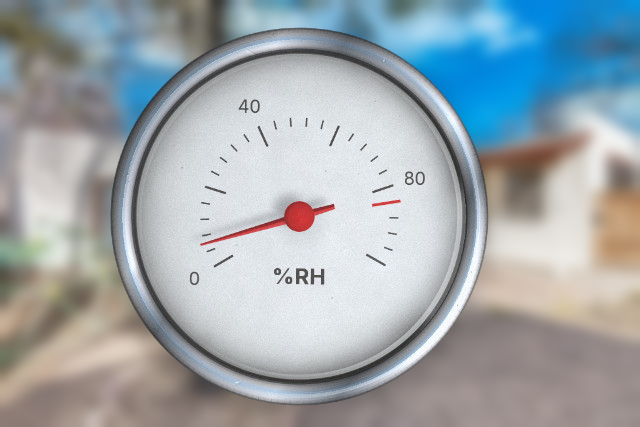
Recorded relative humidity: 6; %
